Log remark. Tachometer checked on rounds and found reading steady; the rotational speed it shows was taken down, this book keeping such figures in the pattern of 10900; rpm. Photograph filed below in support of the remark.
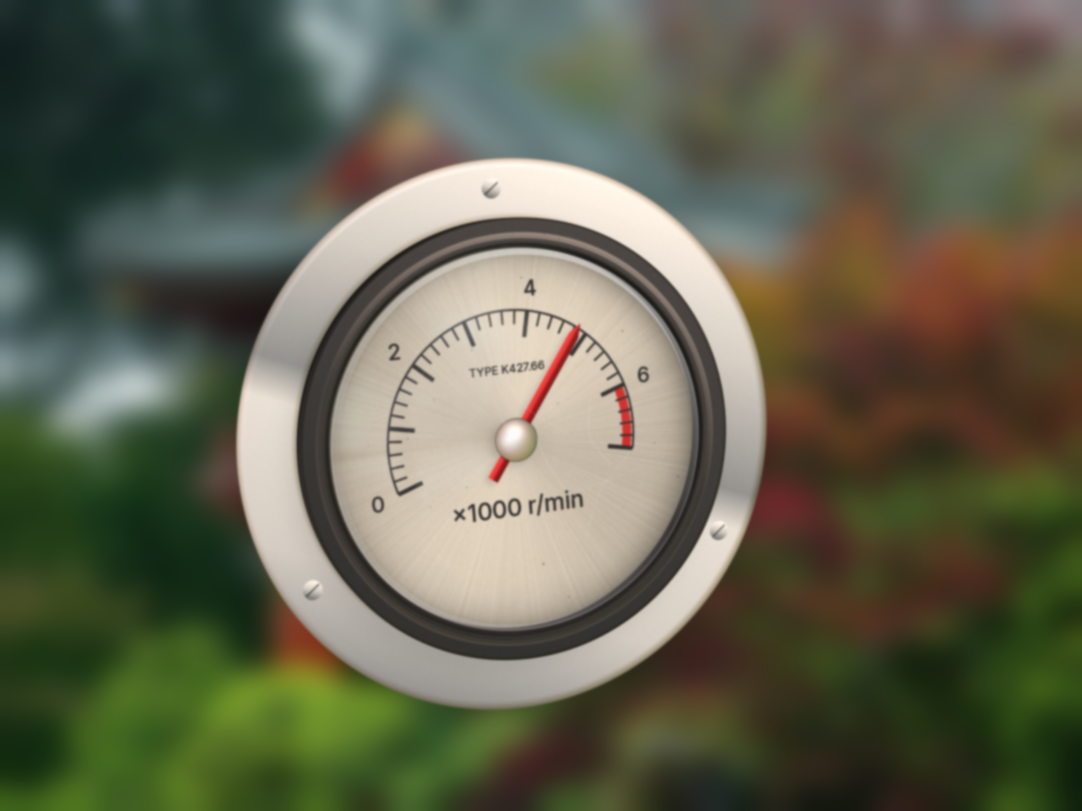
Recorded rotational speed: 4800; rpm
